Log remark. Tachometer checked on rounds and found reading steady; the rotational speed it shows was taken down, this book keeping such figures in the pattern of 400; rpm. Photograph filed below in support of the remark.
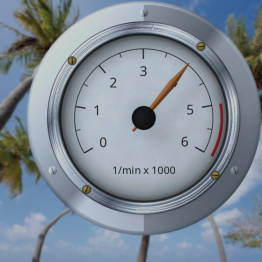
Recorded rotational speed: 4000; rpm
